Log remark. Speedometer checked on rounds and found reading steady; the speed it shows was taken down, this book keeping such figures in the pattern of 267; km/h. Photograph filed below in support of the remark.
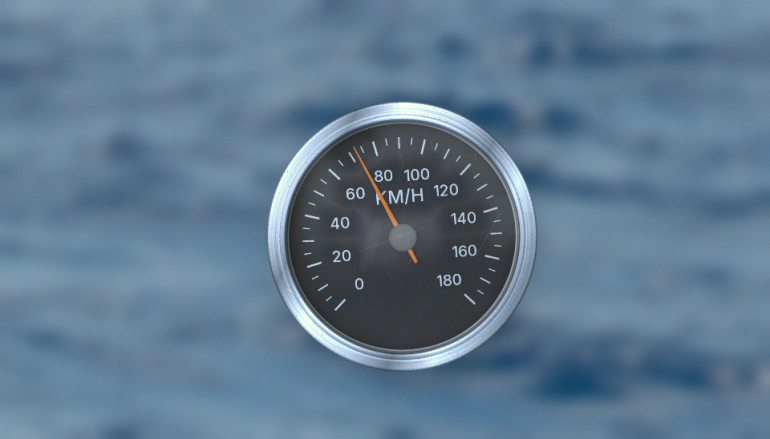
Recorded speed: 72.5; km/h
